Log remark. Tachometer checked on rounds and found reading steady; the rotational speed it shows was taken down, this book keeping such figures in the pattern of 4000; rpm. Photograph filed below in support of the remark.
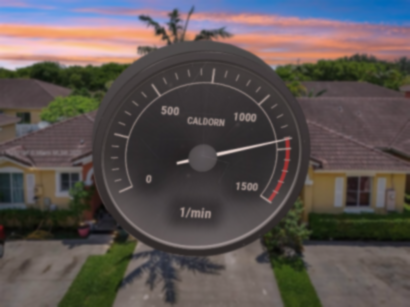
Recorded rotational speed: 1200; rpm
